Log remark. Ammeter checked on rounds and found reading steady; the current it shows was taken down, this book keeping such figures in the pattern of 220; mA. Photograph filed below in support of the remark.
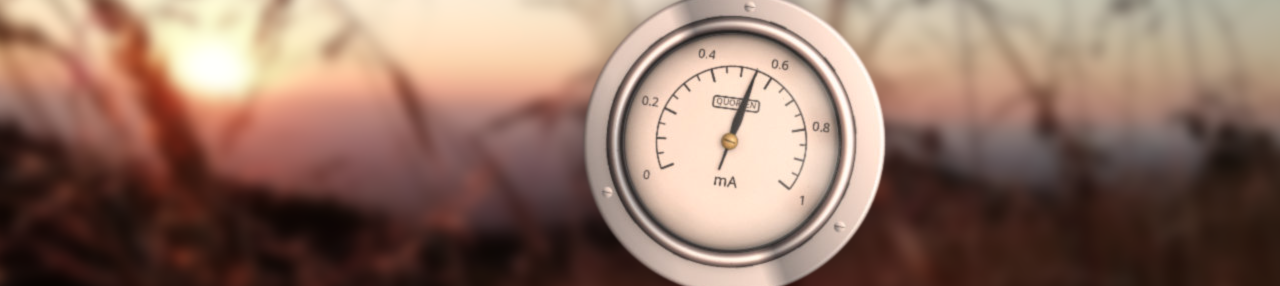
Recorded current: 0.55; mA
